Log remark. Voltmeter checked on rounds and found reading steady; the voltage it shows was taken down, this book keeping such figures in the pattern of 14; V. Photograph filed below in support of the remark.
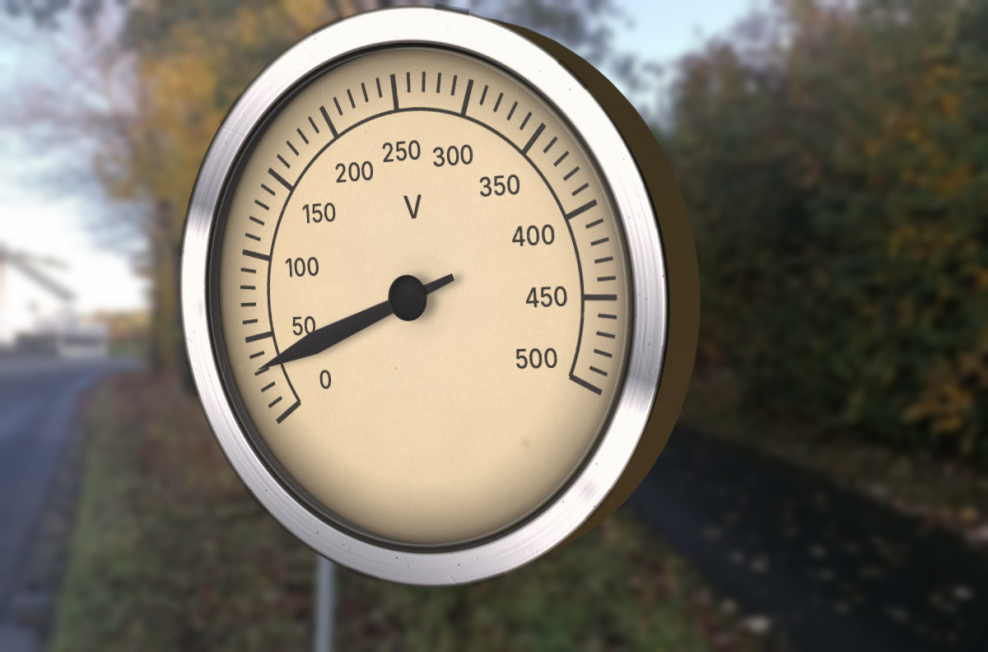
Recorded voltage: 30; V
